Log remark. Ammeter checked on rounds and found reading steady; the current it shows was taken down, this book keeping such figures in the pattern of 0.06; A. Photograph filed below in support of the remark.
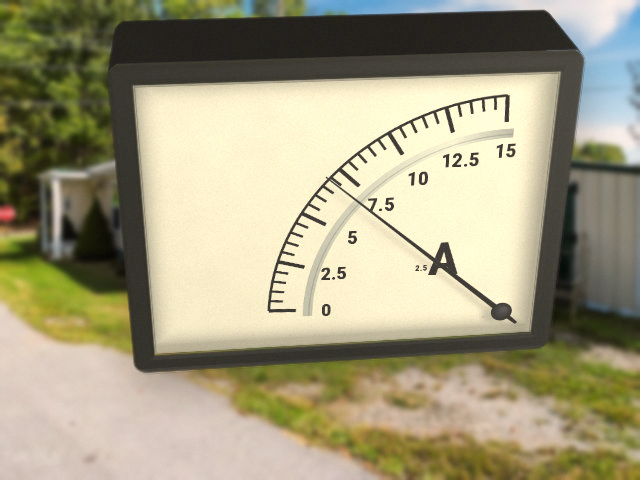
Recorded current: 7; A
